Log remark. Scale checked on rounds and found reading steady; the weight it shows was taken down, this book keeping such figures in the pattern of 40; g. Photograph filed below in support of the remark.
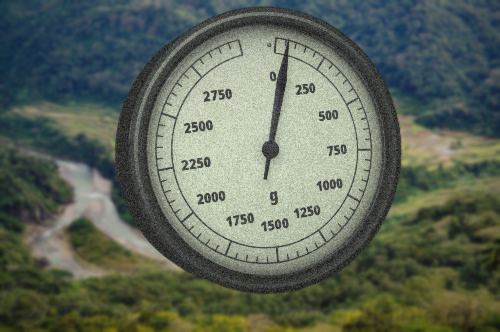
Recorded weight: 50; g
